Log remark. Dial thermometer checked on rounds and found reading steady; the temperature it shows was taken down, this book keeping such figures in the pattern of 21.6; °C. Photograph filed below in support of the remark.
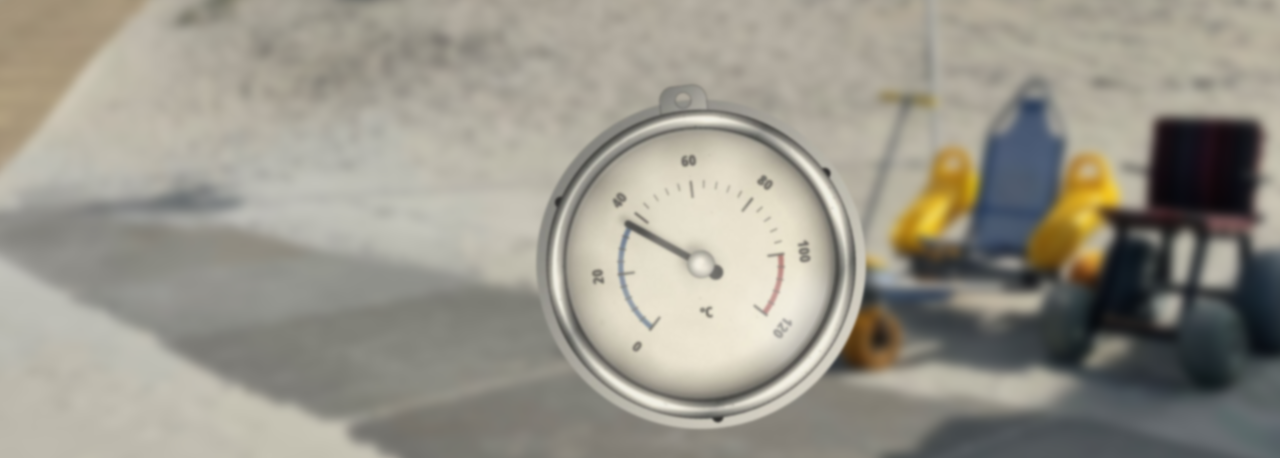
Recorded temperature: 36; °C
